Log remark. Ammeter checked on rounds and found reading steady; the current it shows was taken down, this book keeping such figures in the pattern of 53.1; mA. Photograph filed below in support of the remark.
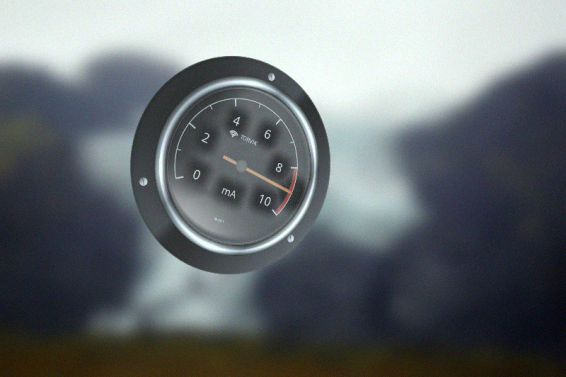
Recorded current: 9; mA
